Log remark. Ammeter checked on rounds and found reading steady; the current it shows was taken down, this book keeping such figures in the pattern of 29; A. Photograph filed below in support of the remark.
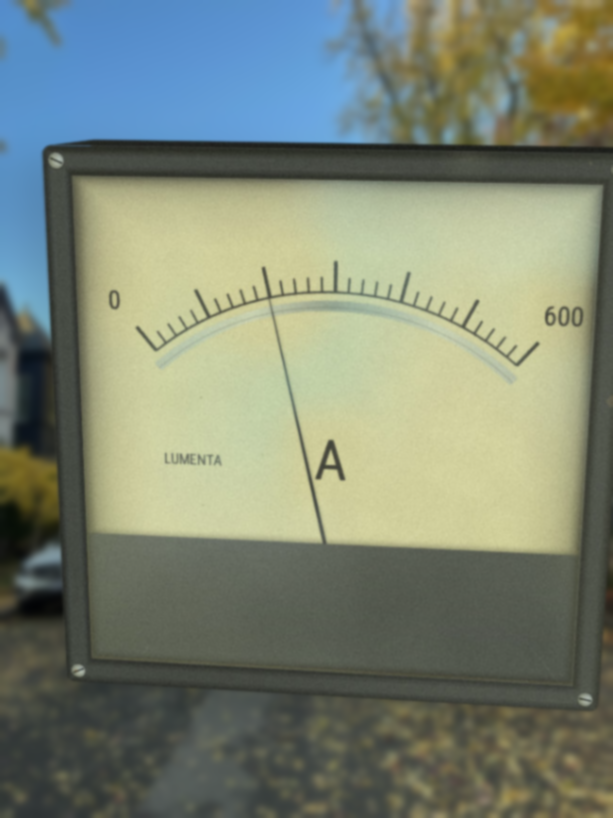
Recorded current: 200; A
